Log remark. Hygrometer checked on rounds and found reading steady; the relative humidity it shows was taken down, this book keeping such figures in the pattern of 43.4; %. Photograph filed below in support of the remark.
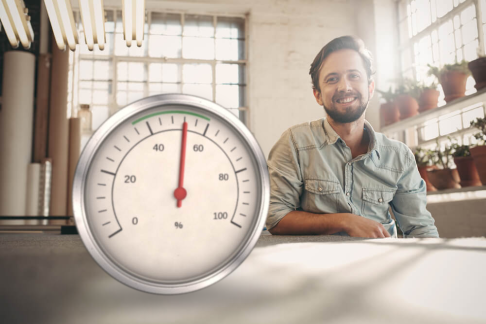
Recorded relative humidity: 52; %
